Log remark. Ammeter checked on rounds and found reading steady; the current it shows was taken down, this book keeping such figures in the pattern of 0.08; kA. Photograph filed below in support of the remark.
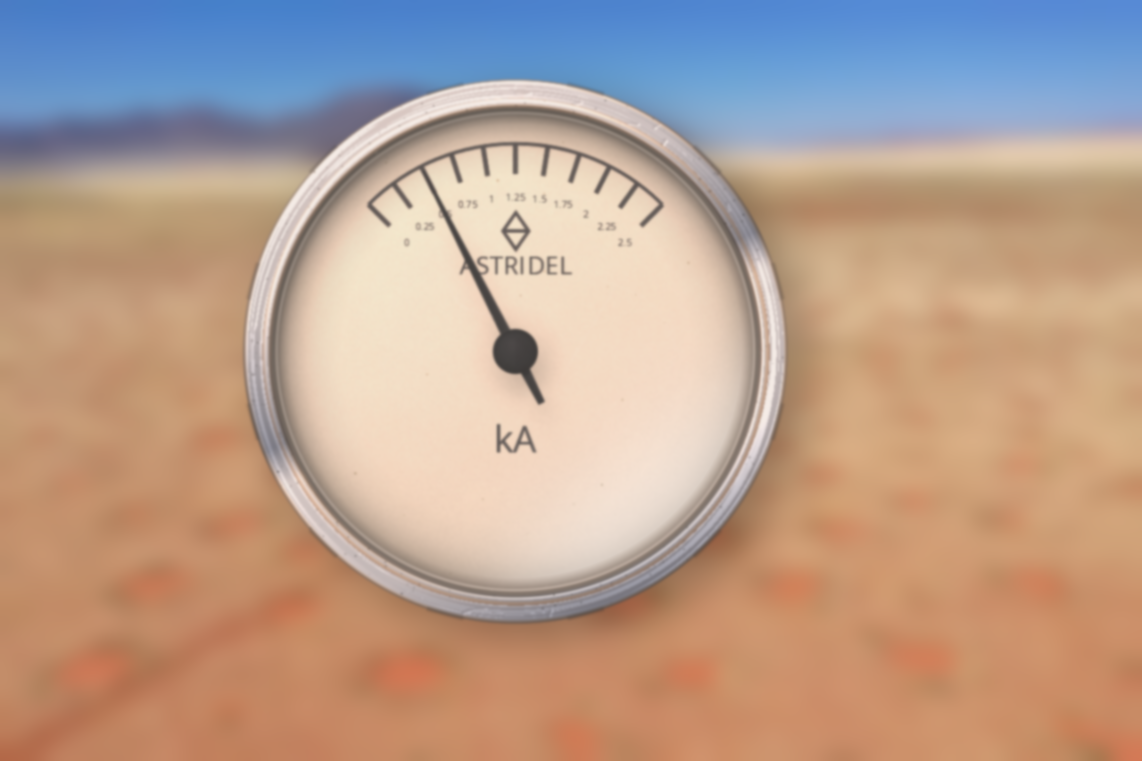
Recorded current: 0.5; kA
